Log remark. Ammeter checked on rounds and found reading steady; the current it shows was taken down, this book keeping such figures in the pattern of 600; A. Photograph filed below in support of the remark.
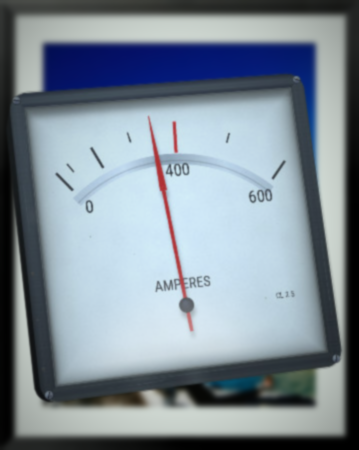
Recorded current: 350; A
